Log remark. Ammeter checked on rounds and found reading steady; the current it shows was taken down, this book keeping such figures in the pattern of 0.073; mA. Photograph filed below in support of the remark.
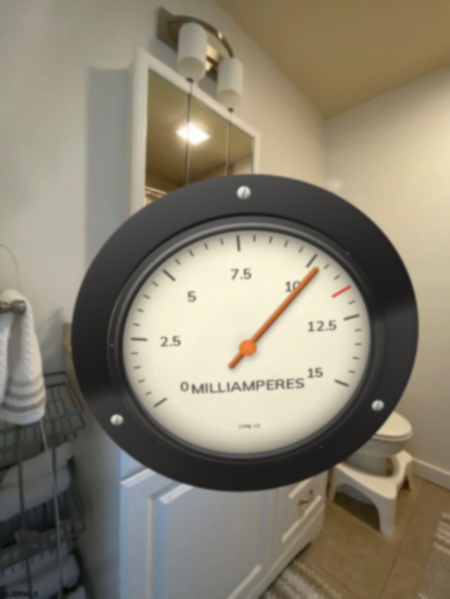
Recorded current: 10.25; mA
